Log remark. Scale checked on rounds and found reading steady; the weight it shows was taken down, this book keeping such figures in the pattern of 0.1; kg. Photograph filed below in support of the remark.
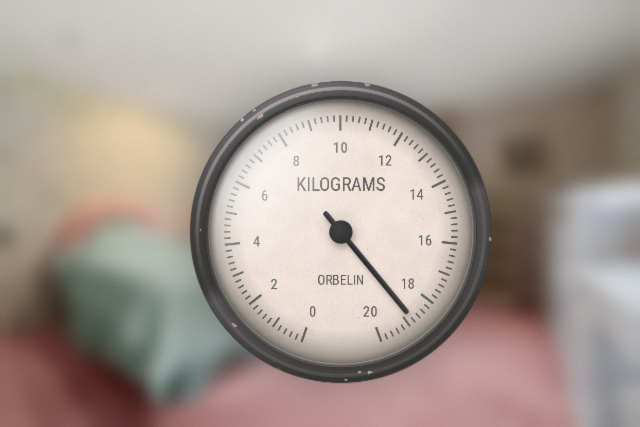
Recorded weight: 18.8; kg
